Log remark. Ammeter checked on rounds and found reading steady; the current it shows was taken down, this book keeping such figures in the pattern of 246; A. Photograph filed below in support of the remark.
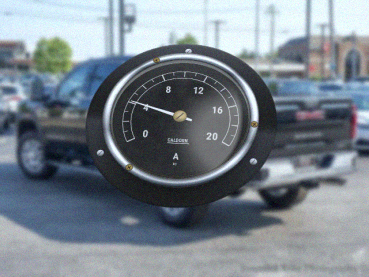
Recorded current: 4; A
